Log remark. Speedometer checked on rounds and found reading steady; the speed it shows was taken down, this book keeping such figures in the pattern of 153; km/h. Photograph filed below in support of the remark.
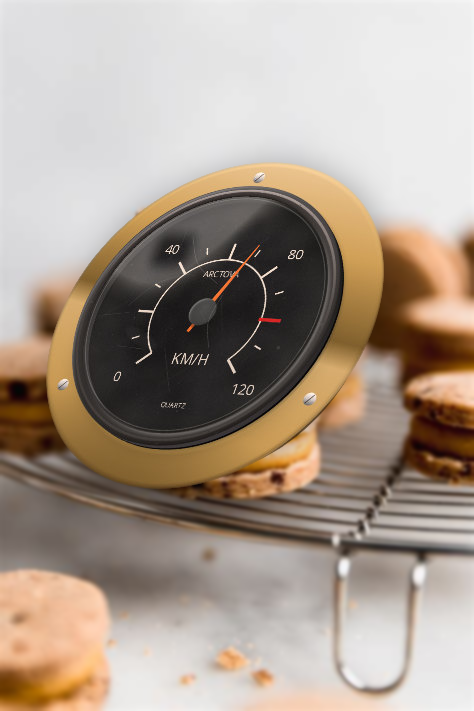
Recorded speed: 70; km/h
